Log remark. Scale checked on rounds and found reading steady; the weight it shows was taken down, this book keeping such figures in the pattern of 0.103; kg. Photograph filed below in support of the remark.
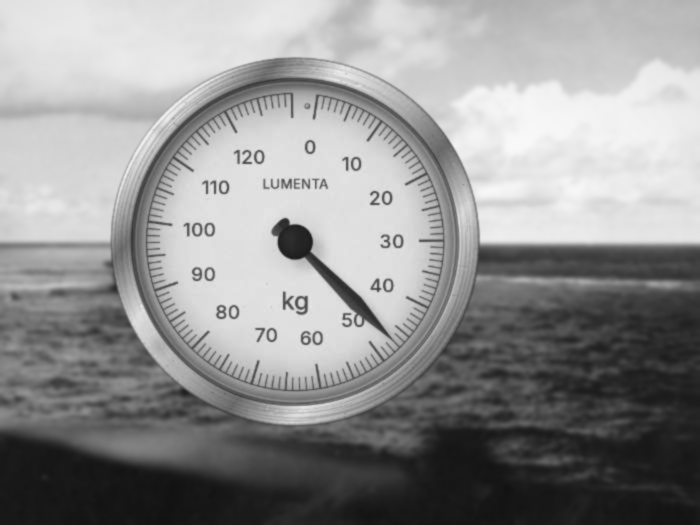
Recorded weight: 47; kg
